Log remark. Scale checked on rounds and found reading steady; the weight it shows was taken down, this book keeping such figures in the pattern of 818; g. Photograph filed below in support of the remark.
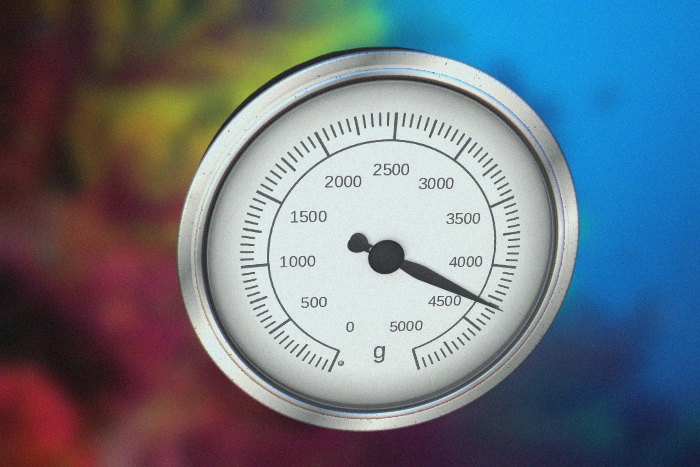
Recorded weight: 4300; g
